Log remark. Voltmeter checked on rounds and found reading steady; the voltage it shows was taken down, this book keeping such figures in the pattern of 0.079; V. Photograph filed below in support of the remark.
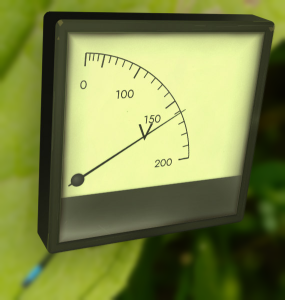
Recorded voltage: 160; V
